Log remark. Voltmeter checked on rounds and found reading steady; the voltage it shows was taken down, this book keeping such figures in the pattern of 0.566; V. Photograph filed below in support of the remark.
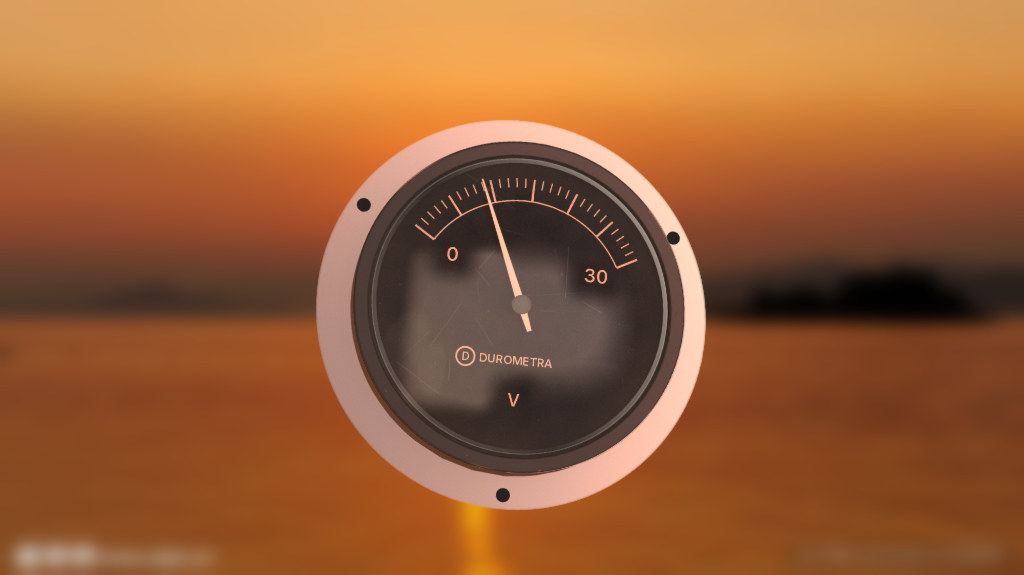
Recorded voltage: 9; V
